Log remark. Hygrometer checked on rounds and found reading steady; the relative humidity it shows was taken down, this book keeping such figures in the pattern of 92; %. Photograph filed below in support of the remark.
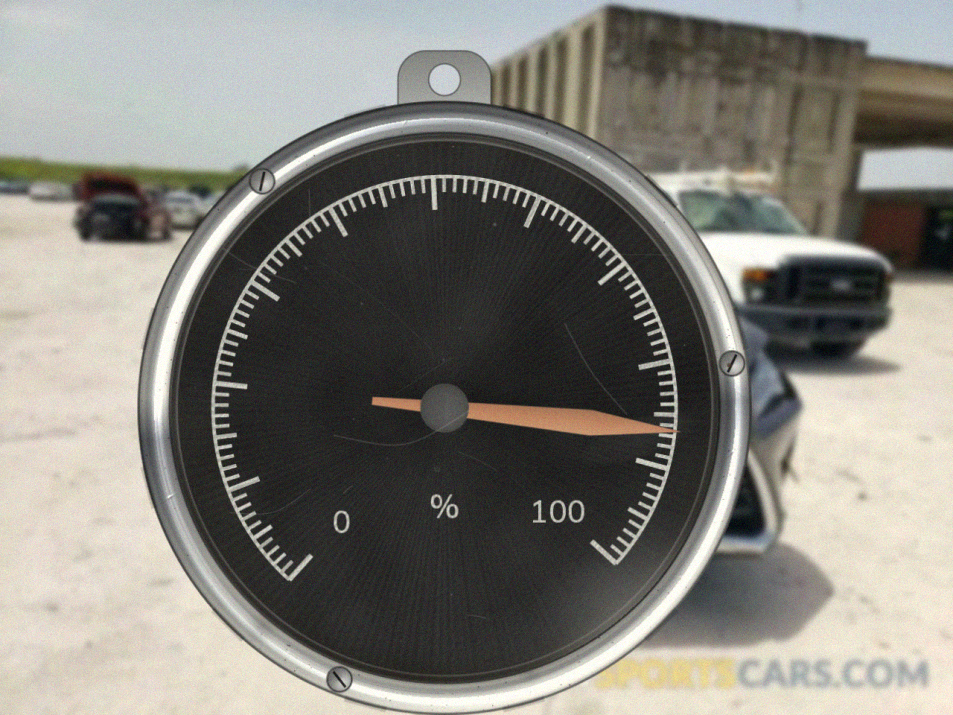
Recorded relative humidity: 86.5; %
